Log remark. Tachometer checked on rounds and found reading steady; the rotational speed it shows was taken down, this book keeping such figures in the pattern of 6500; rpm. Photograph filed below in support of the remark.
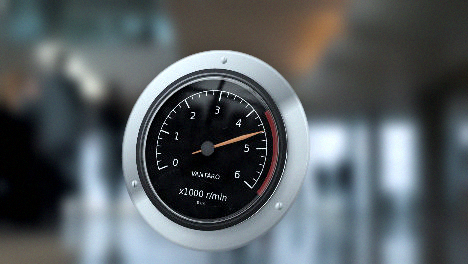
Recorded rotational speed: 4600; rpm
